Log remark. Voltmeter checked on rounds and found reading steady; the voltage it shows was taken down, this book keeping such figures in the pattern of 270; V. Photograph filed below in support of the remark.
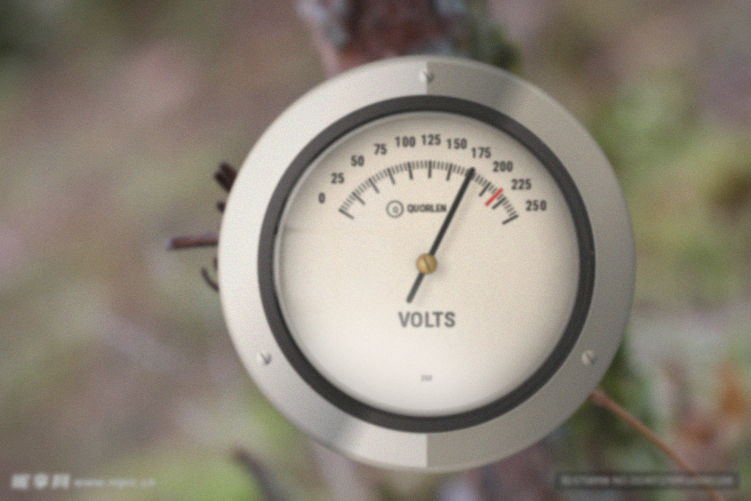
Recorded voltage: 175; V
